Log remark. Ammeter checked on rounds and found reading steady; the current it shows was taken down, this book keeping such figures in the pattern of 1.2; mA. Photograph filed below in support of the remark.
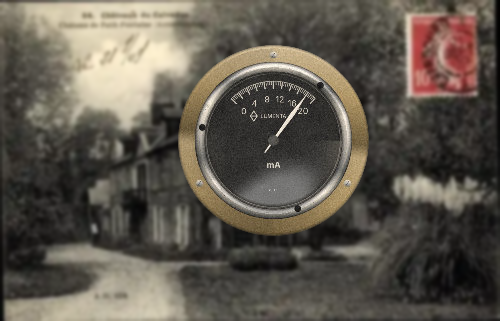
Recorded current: 18; mA
